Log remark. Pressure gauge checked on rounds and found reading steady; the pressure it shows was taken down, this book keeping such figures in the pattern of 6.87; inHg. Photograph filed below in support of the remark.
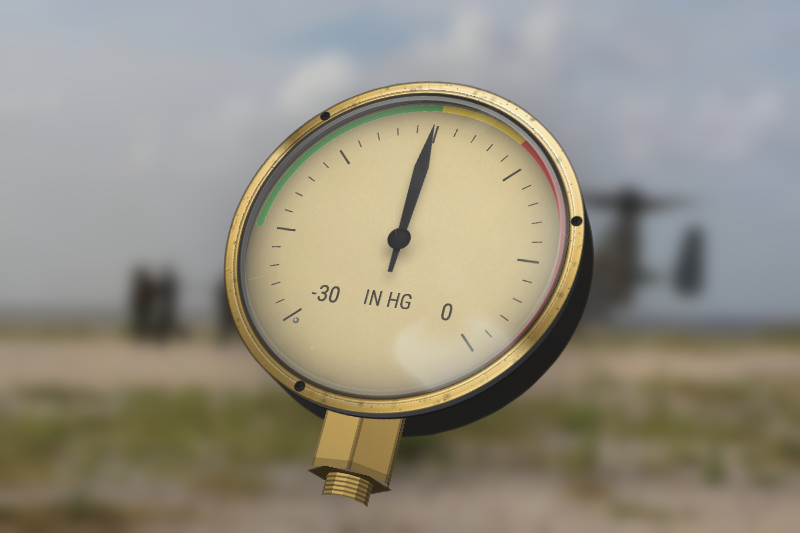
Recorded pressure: -15; inHg
